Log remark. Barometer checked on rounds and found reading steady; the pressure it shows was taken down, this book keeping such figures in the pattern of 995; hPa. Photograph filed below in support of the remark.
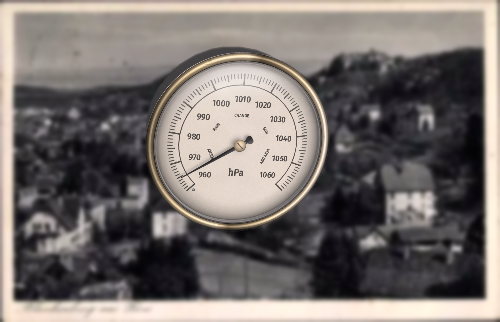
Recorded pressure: 965; hPa
